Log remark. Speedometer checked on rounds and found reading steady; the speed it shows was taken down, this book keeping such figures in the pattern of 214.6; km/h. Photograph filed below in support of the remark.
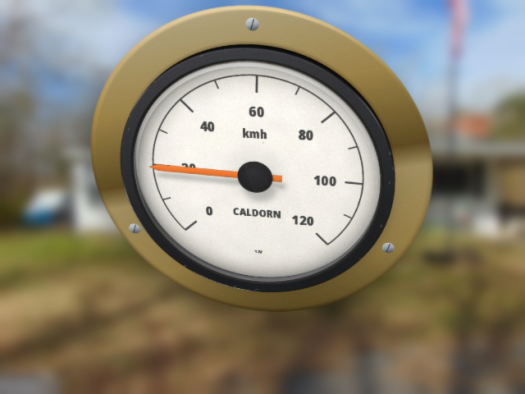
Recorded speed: 20; km/h
